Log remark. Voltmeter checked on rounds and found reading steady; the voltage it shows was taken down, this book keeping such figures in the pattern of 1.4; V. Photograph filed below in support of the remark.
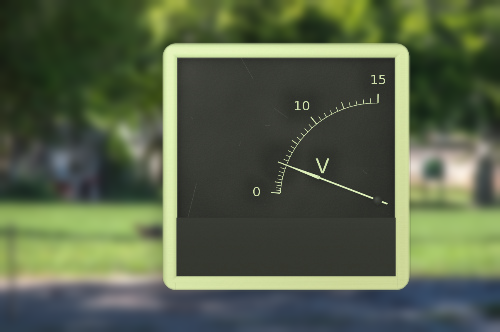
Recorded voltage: 5; V
